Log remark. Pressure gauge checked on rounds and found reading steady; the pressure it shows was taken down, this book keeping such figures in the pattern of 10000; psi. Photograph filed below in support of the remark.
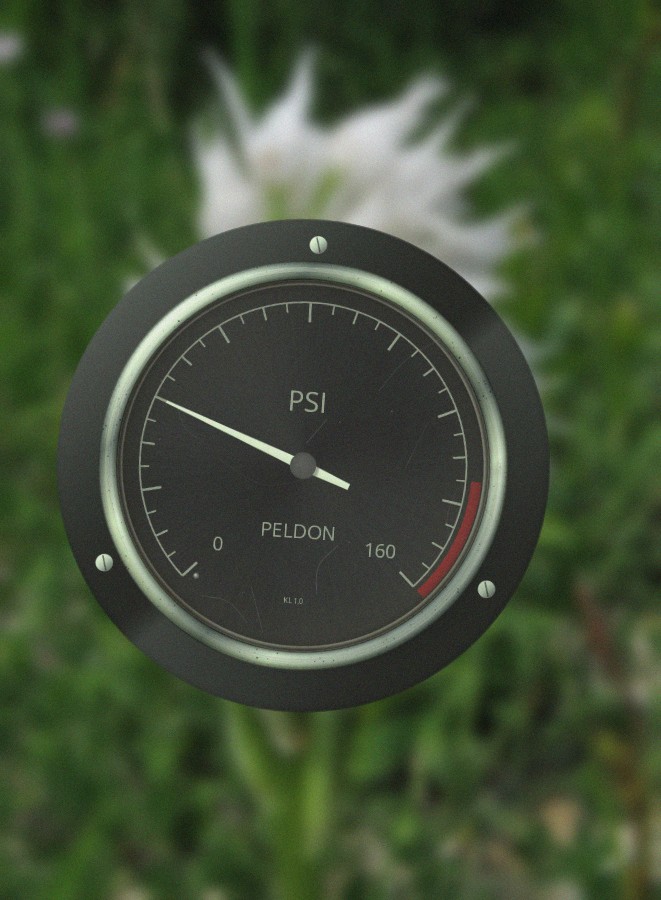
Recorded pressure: 40; psi
